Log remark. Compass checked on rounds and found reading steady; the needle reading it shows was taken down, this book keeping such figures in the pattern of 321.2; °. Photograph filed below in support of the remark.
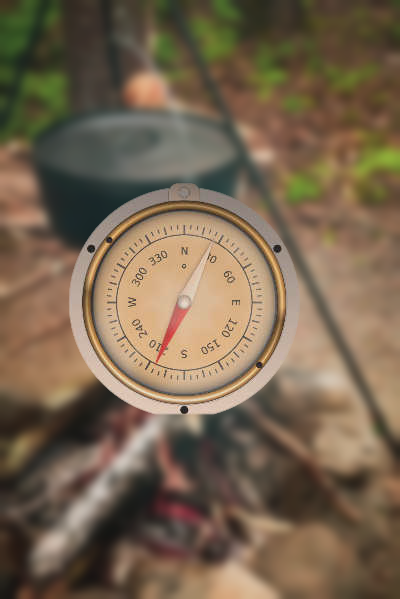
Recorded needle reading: 205; °
